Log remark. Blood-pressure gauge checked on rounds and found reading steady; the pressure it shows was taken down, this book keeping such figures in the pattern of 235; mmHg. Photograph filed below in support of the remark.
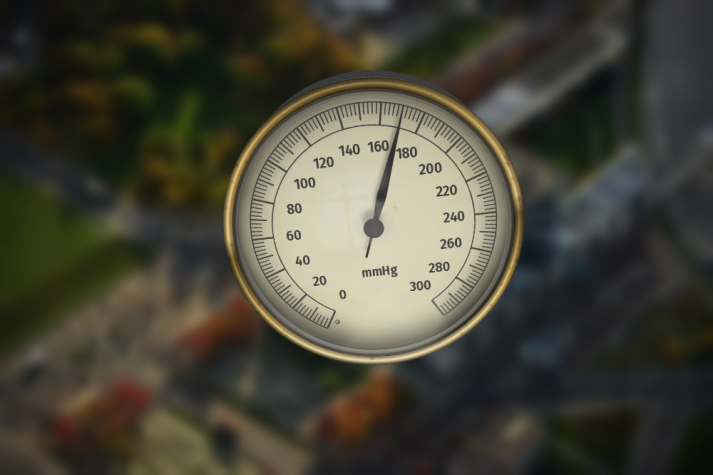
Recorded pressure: 170; mmHg
